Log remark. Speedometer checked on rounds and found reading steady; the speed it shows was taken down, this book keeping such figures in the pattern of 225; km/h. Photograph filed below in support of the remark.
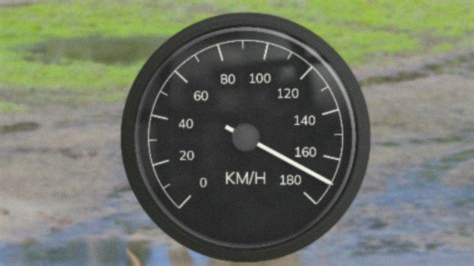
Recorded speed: 170; km/h
